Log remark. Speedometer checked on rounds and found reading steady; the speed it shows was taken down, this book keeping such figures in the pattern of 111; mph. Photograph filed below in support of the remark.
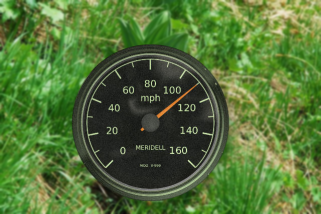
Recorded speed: 110; mph
